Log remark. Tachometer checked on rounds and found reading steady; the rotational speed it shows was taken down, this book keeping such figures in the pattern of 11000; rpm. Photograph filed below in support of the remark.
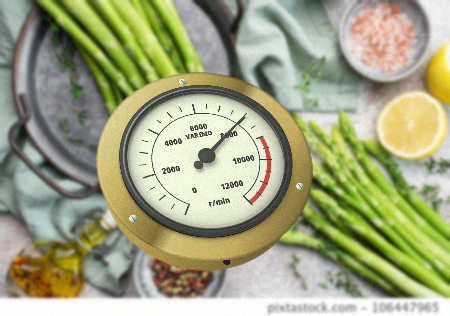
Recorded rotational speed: 8000; rpm
